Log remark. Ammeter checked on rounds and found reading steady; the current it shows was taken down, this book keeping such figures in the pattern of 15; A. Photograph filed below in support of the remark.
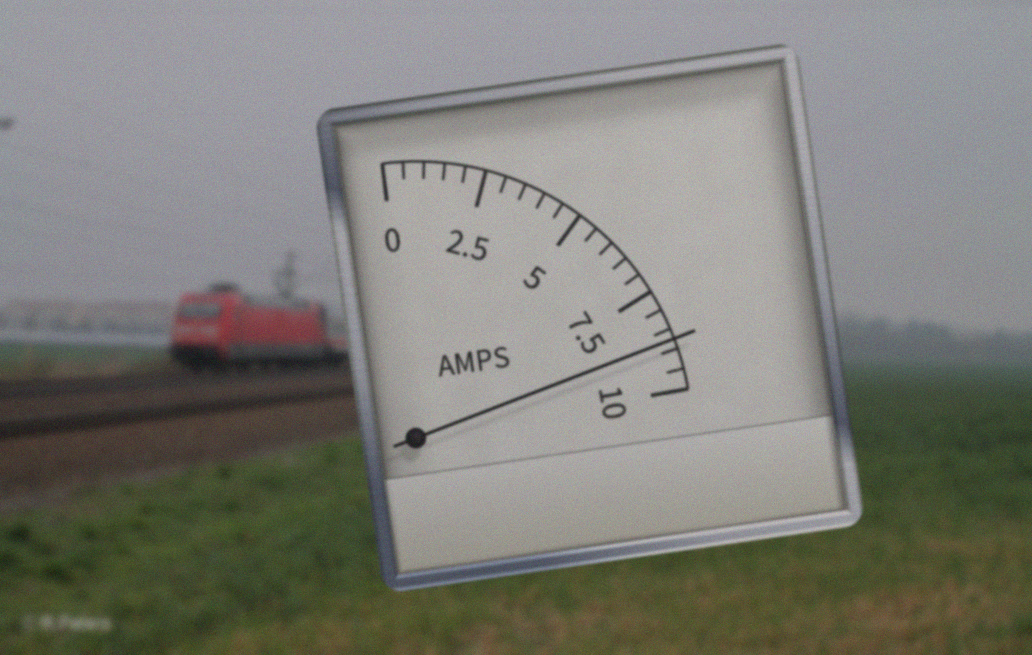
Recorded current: 8.75; A
